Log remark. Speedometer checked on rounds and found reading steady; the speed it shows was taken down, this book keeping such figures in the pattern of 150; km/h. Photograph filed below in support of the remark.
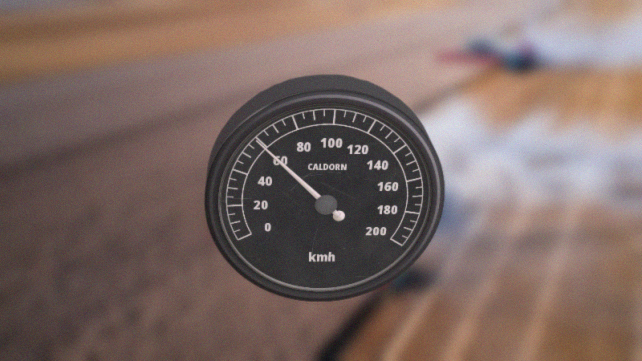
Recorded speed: 60; km/h
